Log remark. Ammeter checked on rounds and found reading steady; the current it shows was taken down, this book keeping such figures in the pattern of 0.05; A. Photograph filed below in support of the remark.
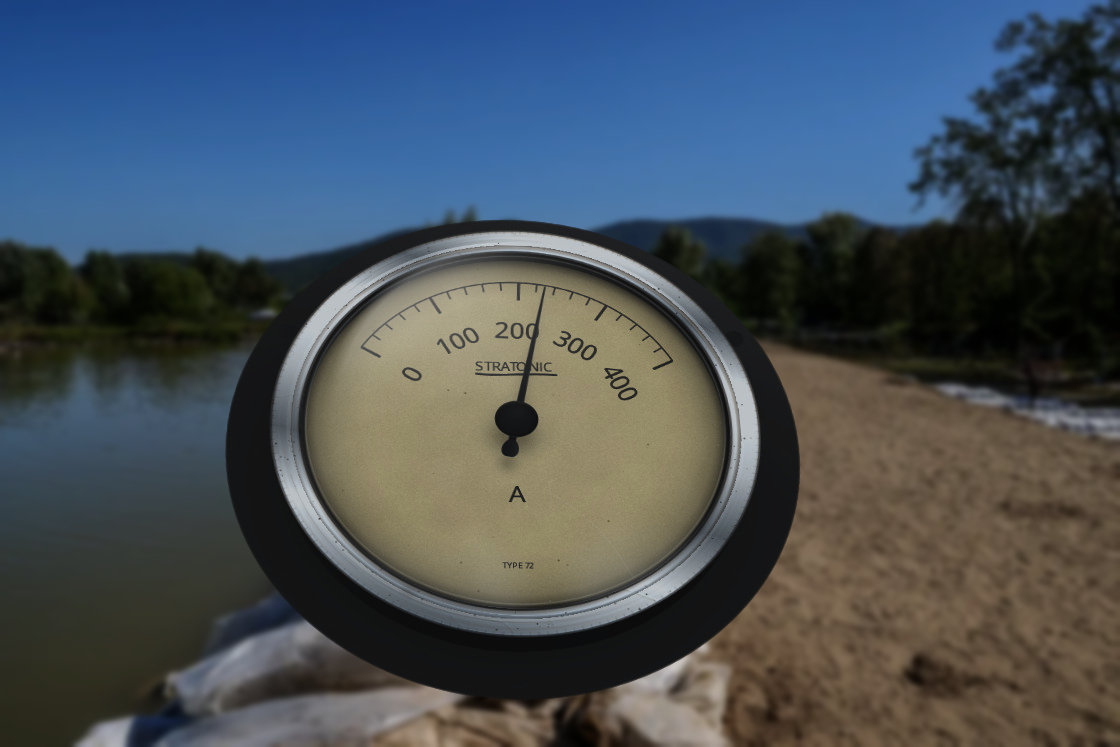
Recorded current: 230; A
